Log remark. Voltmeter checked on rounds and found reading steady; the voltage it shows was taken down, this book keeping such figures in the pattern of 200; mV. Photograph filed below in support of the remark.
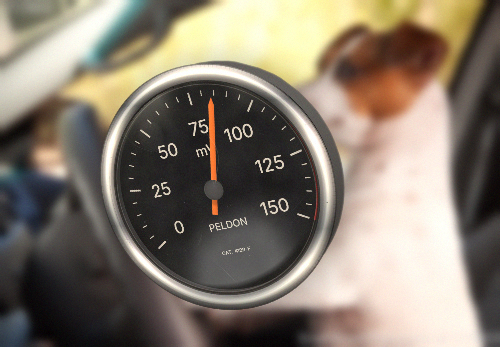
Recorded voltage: 85; mV
